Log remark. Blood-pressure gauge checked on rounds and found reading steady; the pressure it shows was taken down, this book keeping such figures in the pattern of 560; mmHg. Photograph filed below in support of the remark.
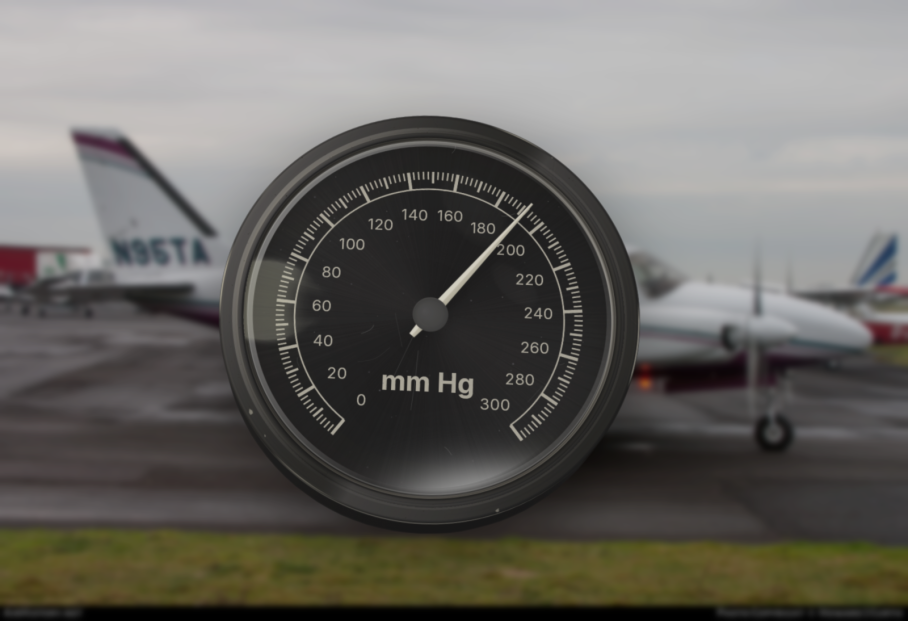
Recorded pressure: 192; mmHg
